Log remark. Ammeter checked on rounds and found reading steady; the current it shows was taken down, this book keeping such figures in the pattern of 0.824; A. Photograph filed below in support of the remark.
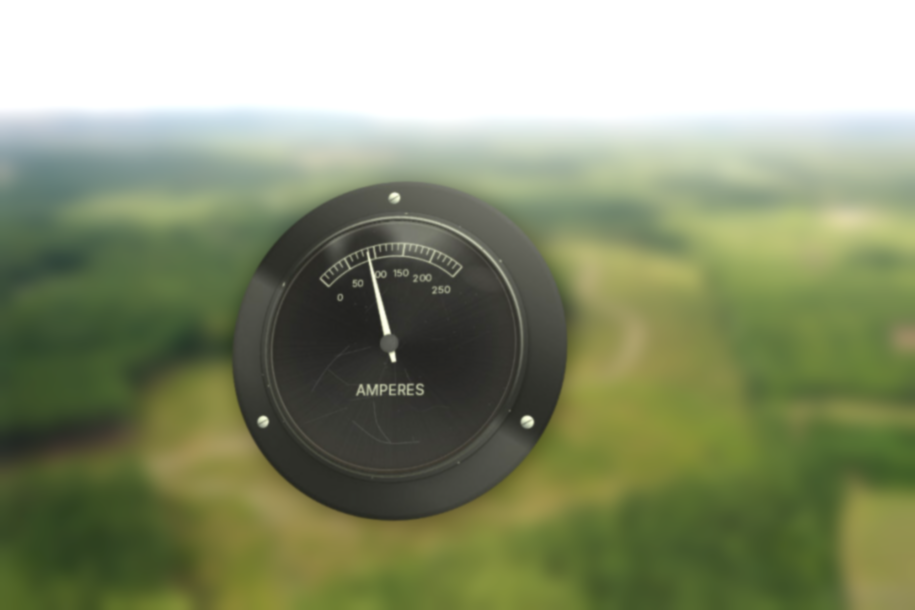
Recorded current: 90; A
